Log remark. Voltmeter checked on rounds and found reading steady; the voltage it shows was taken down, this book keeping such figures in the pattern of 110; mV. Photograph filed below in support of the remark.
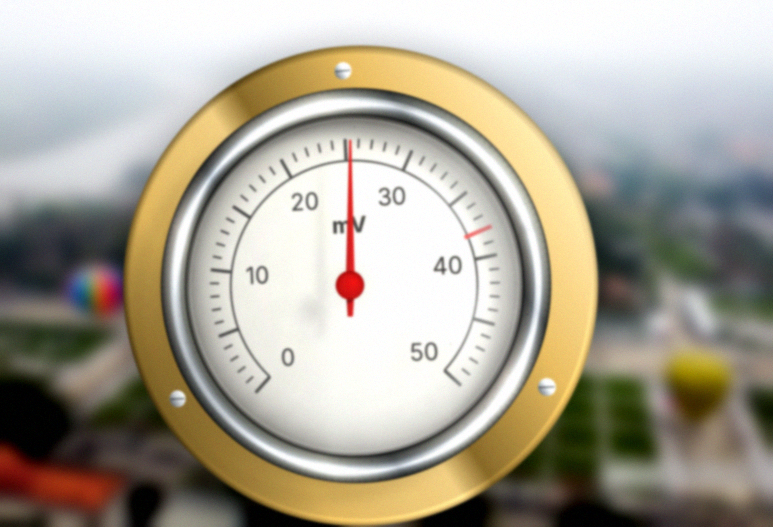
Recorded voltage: 25.5; mV
